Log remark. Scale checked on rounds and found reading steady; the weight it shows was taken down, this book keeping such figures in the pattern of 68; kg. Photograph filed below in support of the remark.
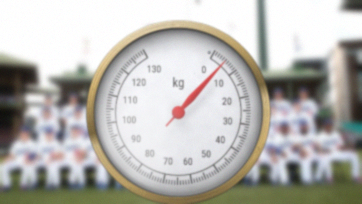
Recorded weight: 5; kg
